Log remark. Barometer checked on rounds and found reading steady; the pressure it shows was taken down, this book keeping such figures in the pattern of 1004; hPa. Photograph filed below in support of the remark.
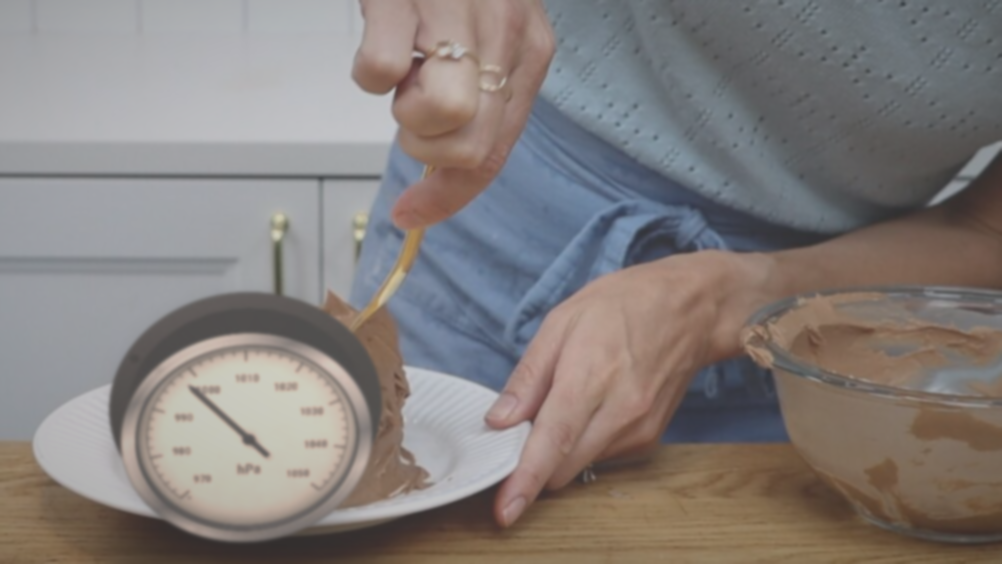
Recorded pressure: 998; hPa
